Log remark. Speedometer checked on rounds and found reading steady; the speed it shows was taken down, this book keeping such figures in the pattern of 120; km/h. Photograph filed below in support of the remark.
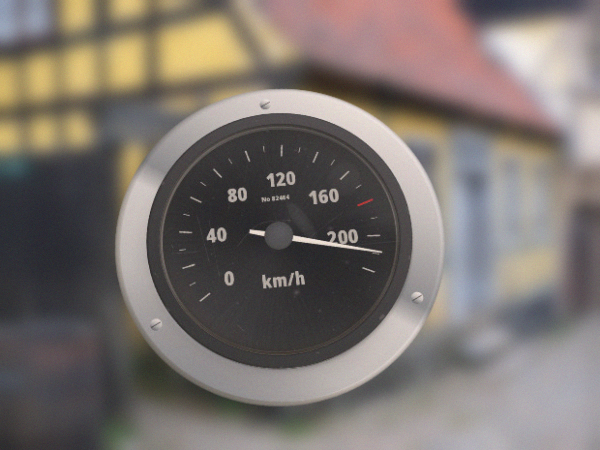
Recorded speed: 210; km/h
